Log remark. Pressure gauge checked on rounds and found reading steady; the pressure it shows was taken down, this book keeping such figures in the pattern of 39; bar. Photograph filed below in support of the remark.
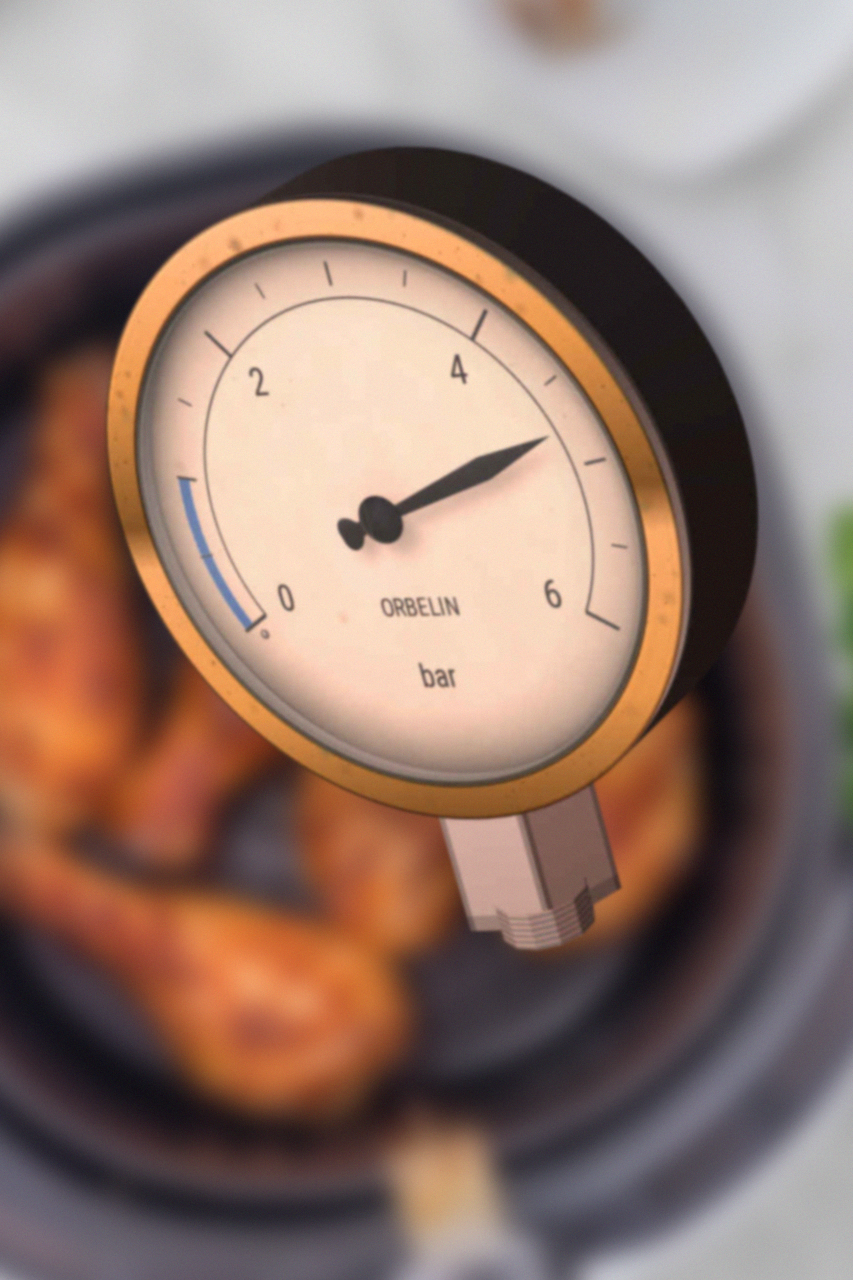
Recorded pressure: 4.75; bar
